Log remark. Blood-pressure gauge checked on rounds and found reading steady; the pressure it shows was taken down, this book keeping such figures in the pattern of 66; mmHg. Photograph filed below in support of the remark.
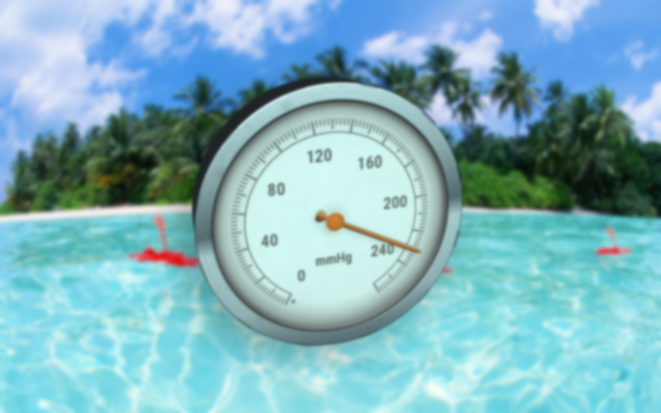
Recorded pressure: 230; mmHg
